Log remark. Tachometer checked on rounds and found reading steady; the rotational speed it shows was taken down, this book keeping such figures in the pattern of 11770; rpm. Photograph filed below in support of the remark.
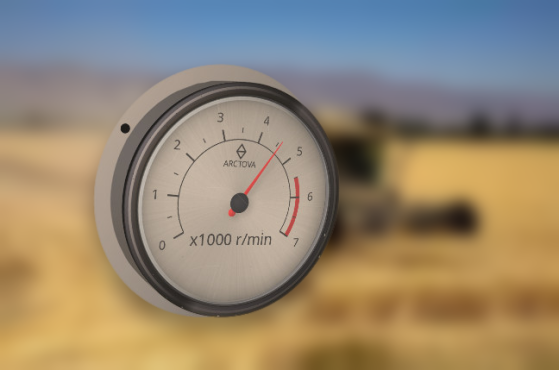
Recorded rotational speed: 4500; rpm
